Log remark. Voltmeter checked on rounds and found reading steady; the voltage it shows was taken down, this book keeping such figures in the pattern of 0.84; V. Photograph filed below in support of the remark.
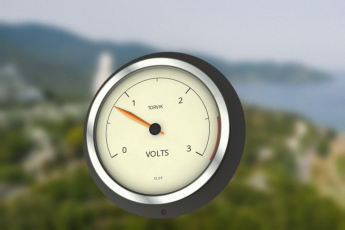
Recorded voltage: 0.75; V
